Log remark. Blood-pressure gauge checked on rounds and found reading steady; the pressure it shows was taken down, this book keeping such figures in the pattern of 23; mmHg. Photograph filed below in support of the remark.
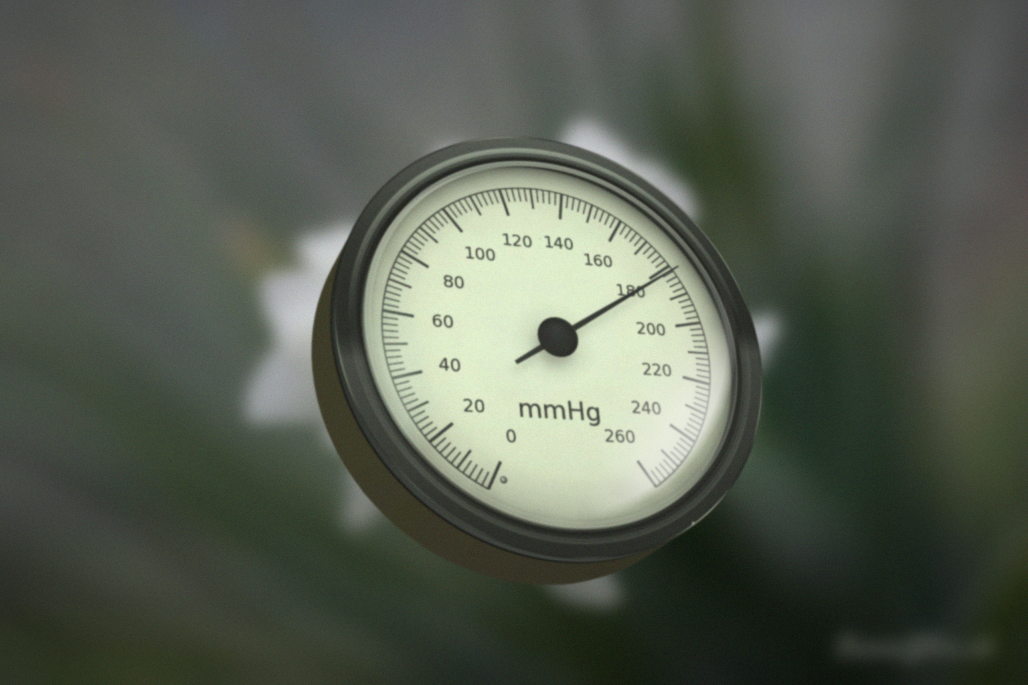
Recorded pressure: 182; mmHg
